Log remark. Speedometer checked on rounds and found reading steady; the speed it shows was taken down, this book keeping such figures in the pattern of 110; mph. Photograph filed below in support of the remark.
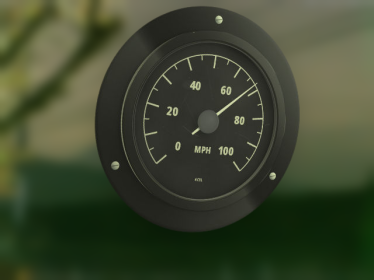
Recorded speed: 67.5; mph
